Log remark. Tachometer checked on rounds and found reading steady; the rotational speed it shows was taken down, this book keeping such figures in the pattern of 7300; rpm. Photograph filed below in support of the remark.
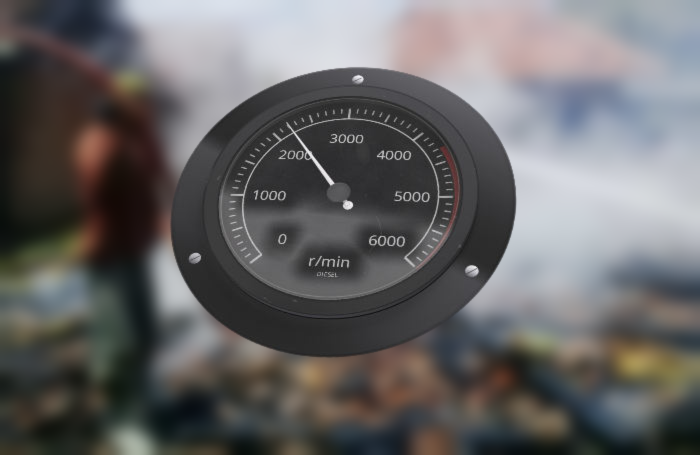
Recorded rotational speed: 2200; rpm
